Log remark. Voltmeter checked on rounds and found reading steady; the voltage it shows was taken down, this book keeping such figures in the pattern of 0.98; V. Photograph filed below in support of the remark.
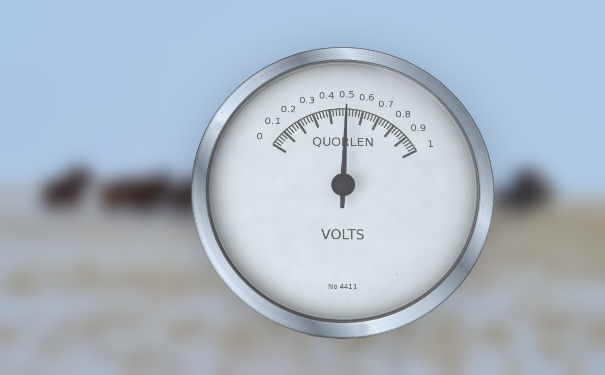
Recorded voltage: 0.5; V
